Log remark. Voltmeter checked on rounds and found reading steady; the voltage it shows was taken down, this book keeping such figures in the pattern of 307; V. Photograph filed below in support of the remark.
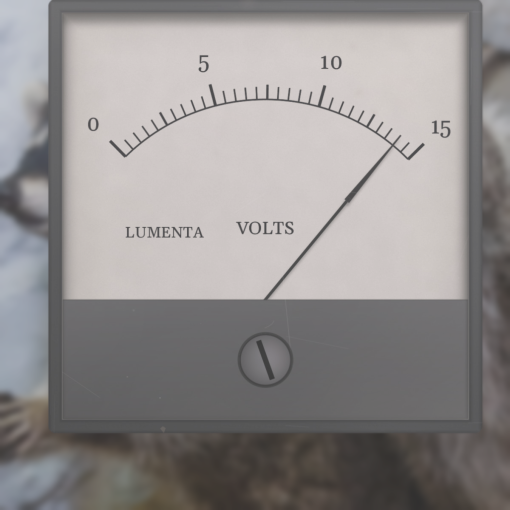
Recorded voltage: 14; V
